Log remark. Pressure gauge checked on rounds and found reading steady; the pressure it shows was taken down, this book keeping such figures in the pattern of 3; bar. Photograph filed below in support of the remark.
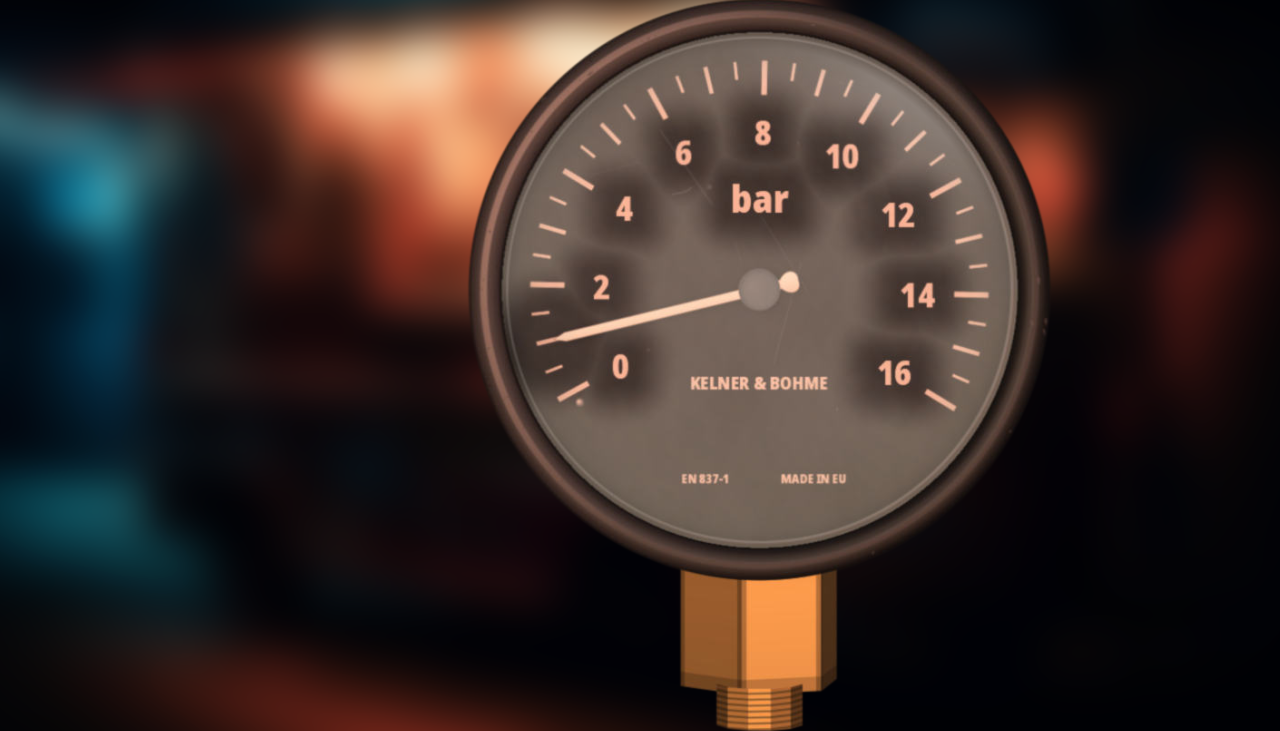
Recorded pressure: 1; bar
